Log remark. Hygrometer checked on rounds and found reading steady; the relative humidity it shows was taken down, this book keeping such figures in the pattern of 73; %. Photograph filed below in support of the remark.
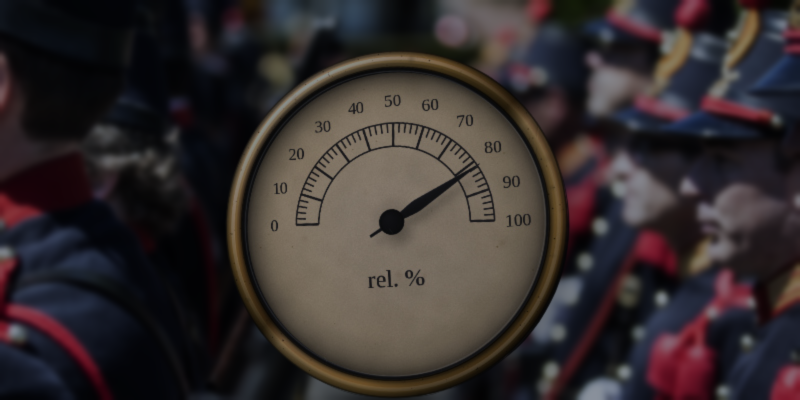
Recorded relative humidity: 82; %
